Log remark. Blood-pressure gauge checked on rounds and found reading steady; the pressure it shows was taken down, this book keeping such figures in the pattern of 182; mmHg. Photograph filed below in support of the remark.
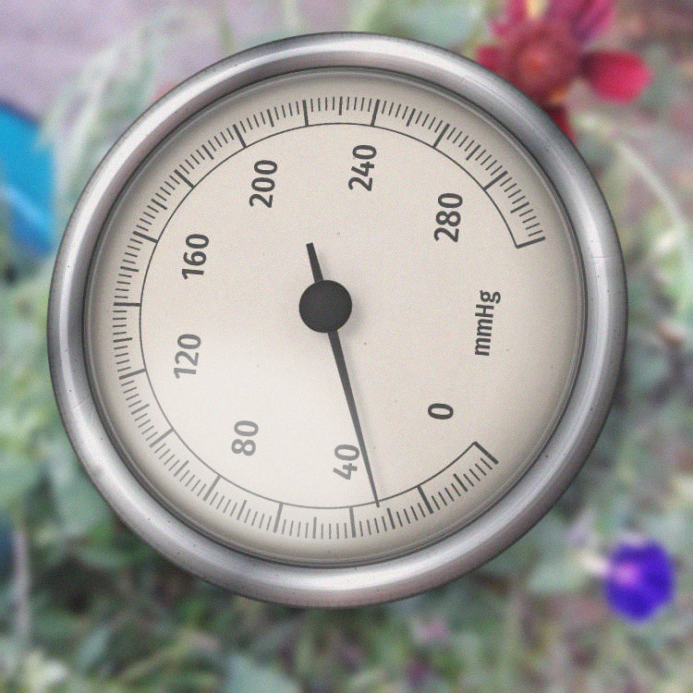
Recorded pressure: 32; mmHg
